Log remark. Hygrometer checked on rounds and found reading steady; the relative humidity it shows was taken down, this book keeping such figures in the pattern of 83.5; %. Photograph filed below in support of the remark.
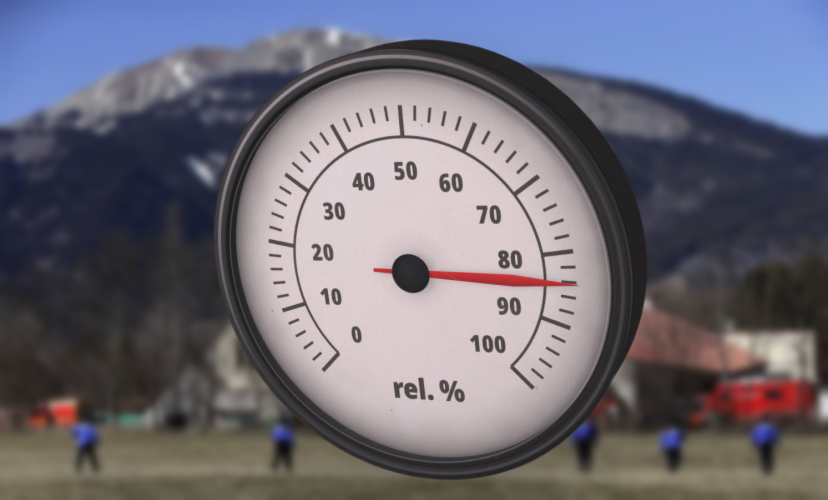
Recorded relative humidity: 84; %
